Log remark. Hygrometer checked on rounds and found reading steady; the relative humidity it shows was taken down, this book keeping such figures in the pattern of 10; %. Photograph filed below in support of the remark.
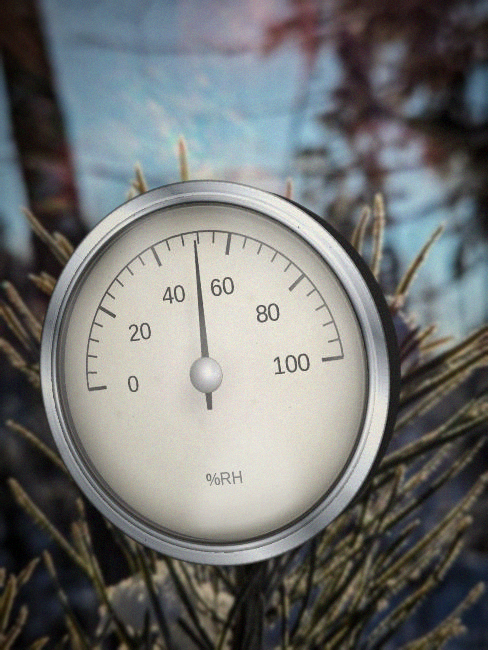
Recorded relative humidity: 52; %
